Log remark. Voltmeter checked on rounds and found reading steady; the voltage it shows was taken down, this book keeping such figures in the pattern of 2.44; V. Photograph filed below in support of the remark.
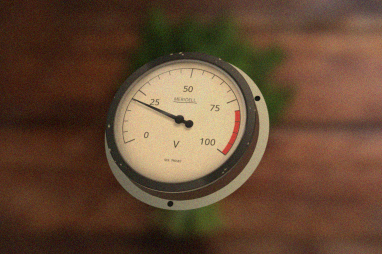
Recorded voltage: 20; V
